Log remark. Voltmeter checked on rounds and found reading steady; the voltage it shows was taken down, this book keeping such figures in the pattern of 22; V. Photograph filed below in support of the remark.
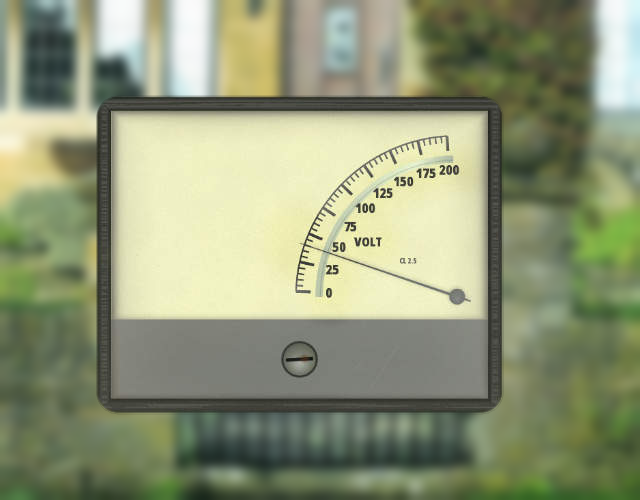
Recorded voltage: 40; V
